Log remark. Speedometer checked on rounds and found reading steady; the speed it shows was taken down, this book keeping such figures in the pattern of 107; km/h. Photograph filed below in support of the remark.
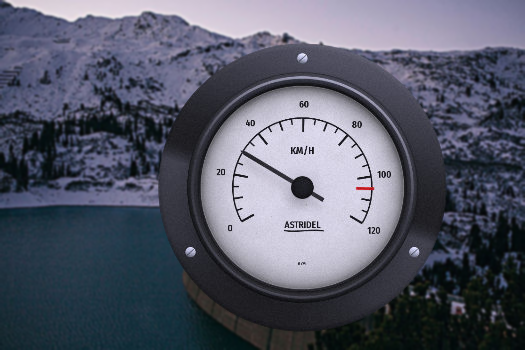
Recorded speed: 30; km/h
